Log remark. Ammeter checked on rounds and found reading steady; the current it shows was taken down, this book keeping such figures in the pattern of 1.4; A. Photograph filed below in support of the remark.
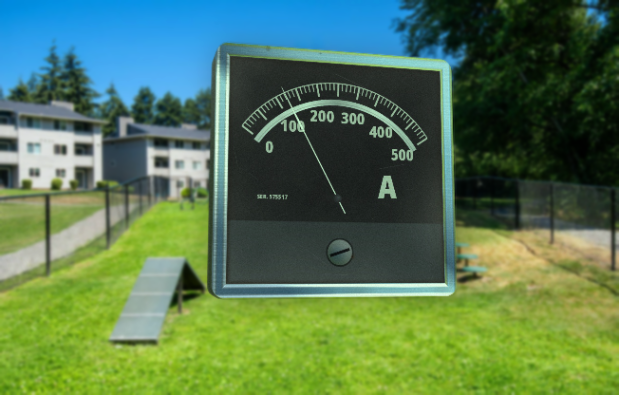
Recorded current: 120; A
